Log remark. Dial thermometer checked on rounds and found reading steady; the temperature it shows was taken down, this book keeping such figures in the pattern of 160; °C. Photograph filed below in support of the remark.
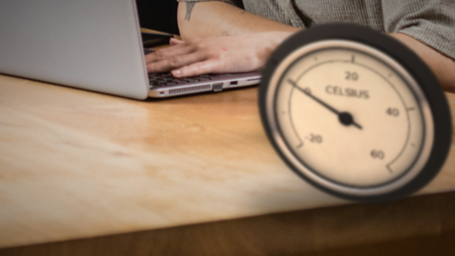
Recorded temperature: 0; °C
